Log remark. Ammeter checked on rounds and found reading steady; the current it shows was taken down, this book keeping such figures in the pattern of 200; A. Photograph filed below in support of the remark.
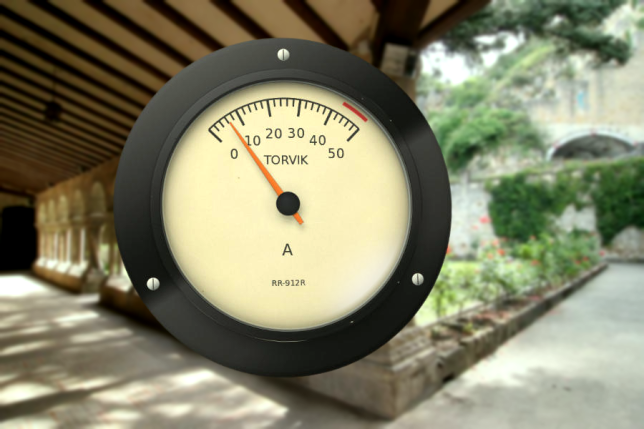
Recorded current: 6; A
